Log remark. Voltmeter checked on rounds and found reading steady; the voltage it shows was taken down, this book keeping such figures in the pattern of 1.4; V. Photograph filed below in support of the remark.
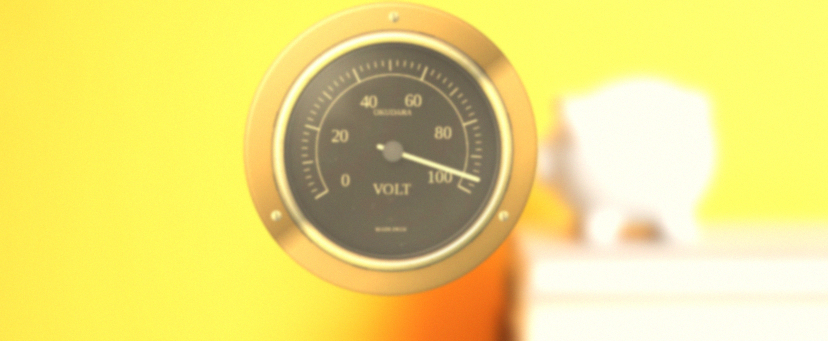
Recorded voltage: 96; V
